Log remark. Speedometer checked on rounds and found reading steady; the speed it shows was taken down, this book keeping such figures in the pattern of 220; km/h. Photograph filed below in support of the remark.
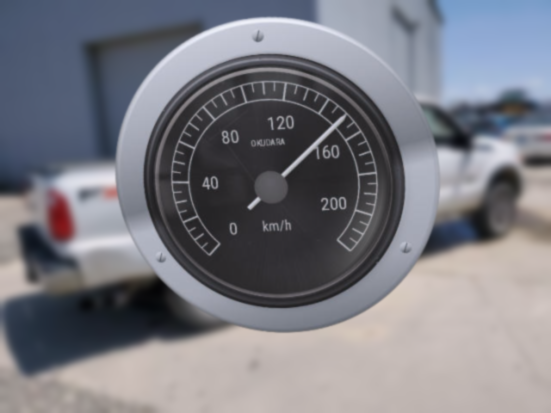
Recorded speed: 150; km/h
